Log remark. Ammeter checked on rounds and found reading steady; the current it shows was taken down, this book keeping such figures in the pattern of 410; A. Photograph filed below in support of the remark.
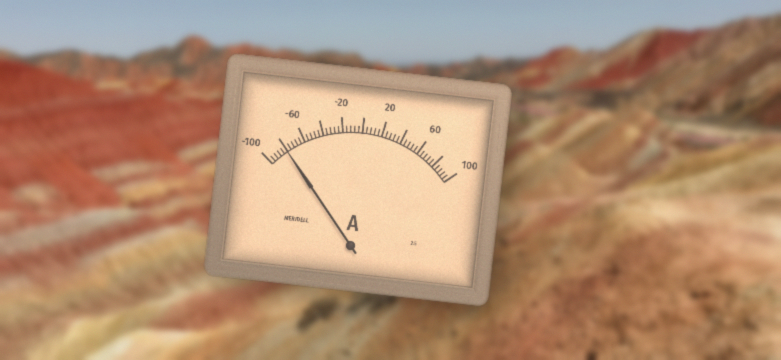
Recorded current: -80; A
